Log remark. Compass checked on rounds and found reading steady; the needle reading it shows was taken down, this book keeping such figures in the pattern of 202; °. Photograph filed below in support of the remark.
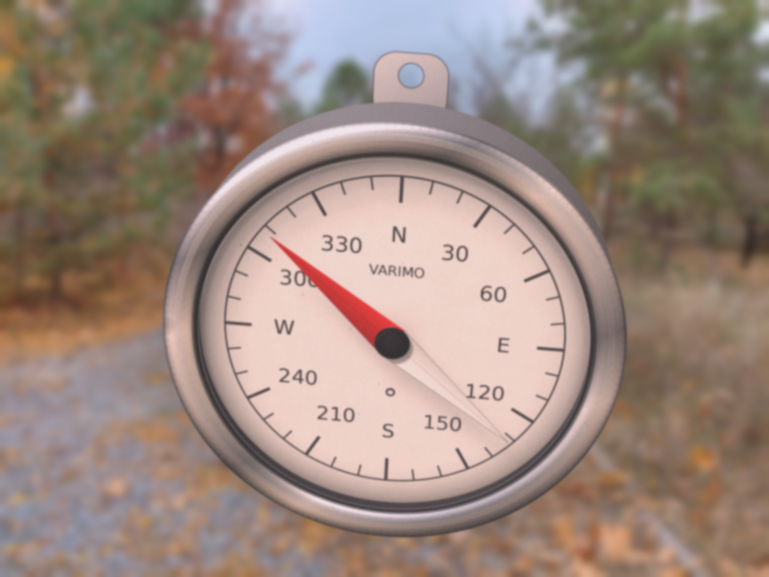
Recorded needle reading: 310; °
